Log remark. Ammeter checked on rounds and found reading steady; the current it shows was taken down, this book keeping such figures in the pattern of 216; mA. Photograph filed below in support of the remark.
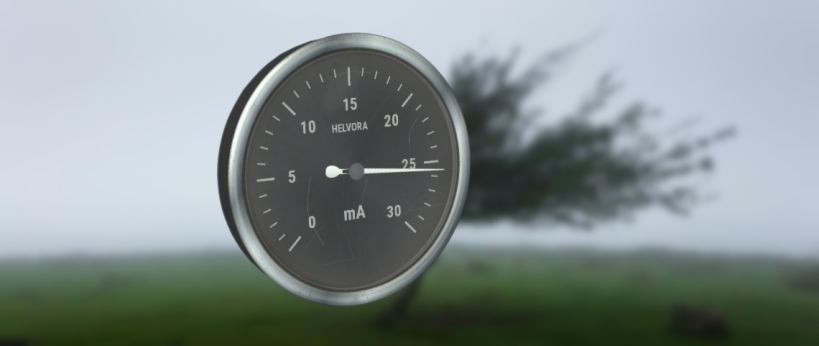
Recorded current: 25.5; mA
